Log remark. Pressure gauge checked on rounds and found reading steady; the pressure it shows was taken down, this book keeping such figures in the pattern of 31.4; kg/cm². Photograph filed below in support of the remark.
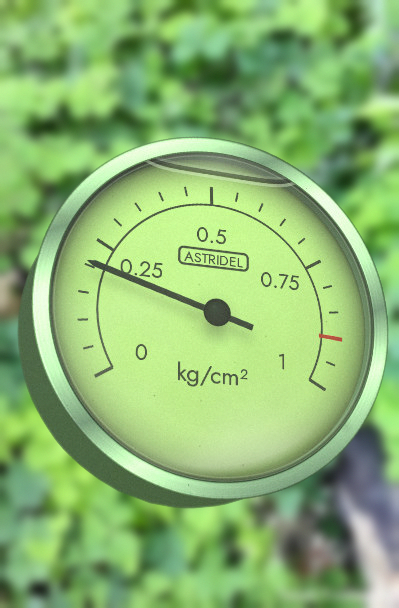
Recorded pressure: 0.2; kg/cm²
